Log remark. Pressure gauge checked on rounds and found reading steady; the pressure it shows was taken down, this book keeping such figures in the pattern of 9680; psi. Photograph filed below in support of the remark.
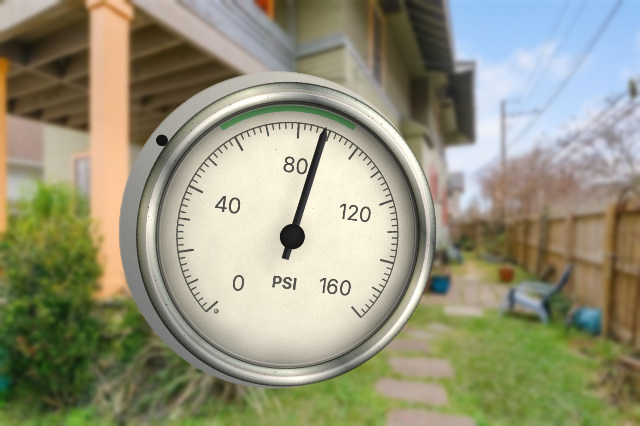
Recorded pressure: 88; psi
